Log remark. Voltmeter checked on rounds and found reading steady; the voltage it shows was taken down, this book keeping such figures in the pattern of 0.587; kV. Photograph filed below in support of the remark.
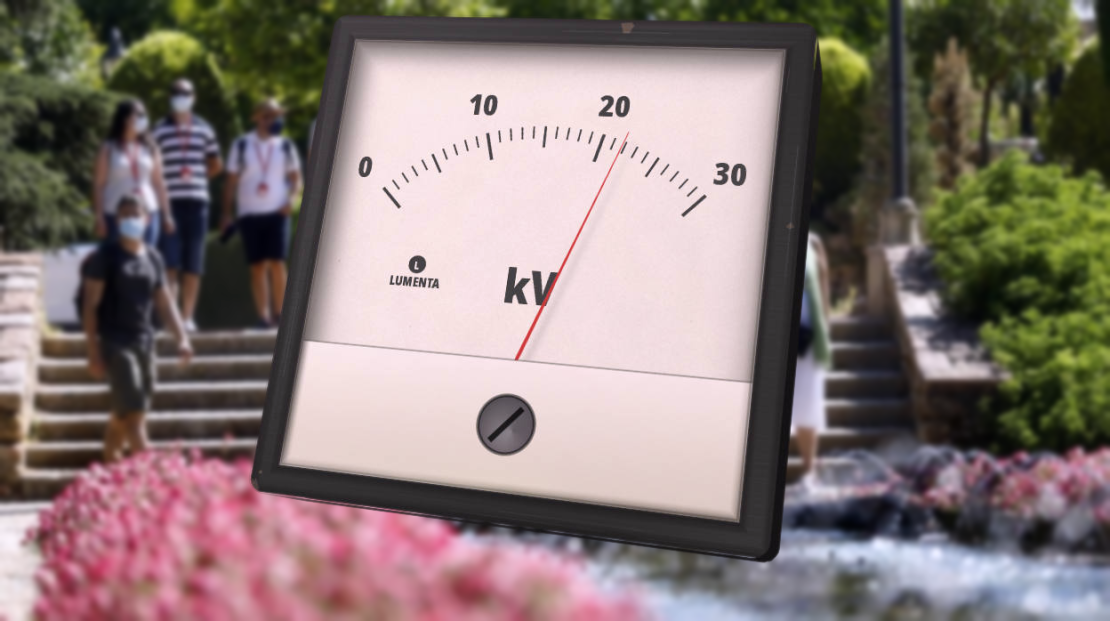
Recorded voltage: 22; kV
